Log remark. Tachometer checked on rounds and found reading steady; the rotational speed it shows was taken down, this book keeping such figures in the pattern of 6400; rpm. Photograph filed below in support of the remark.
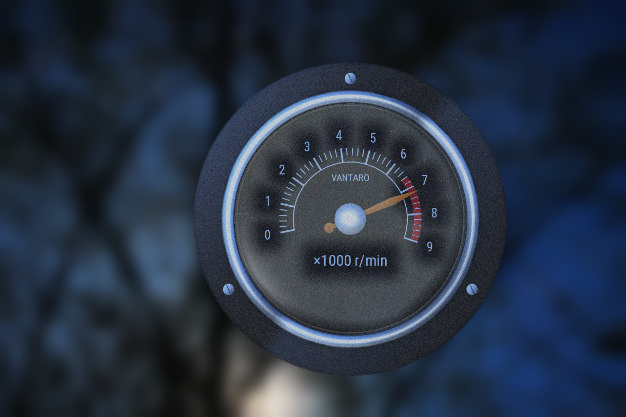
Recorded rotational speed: 7200; rpm
